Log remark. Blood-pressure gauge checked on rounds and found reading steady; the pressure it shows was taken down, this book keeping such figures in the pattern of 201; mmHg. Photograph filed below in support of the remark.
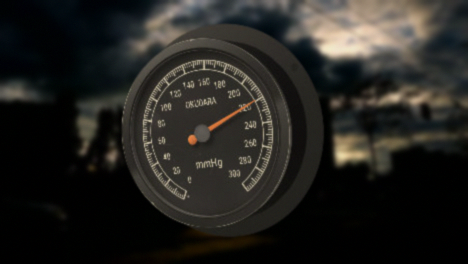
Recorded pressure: 220; mmHg
